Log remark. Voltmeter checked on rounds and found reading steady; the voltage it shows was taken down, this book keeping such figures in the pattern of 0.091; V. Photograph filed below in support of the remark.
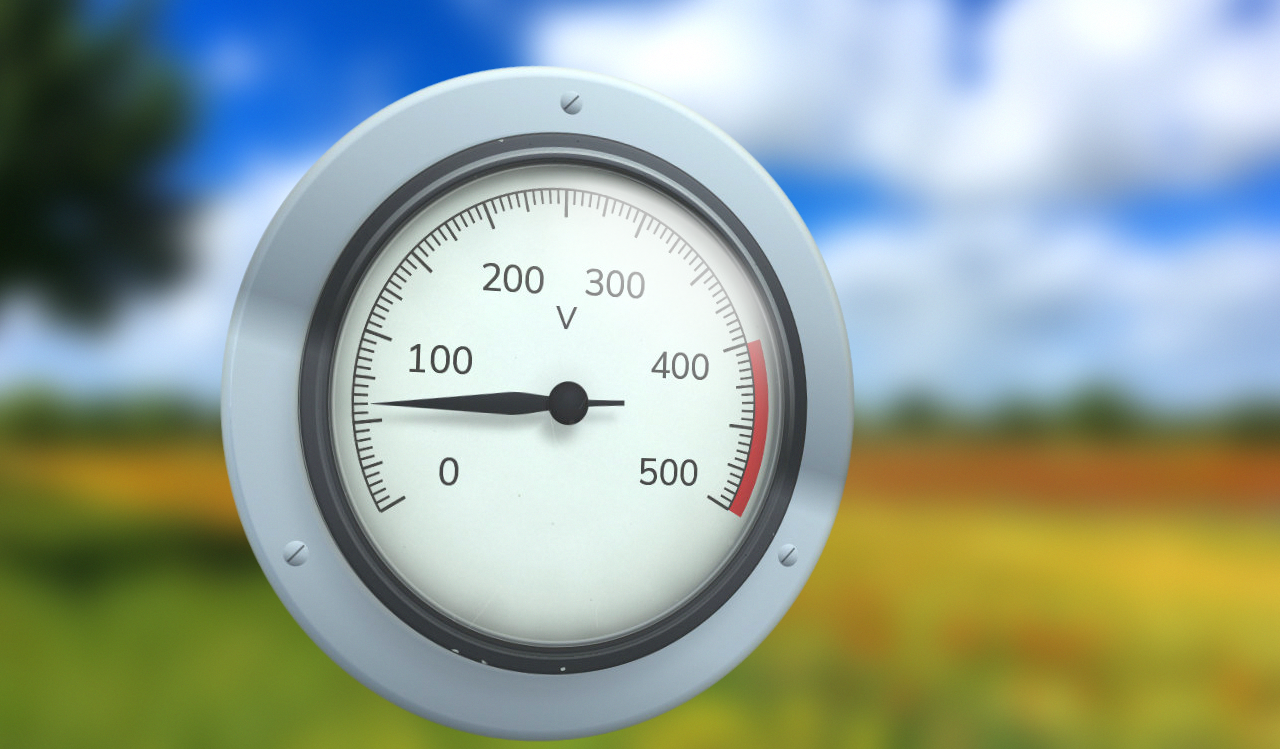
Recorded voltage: 60; V
